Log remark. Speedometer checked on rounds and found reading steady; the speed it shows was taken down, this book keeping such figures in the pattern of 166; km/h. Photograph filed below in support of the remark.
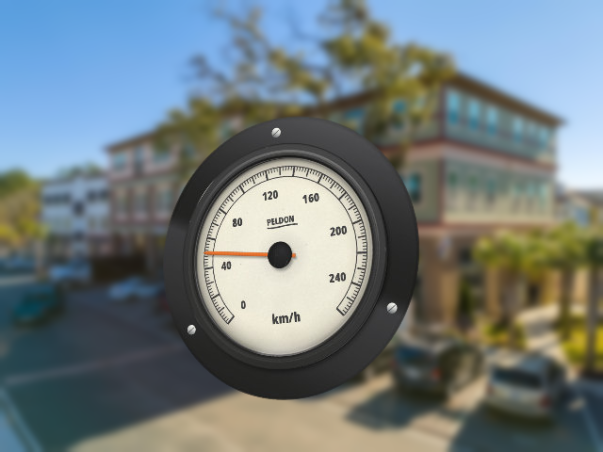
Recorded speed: 50; km/h
